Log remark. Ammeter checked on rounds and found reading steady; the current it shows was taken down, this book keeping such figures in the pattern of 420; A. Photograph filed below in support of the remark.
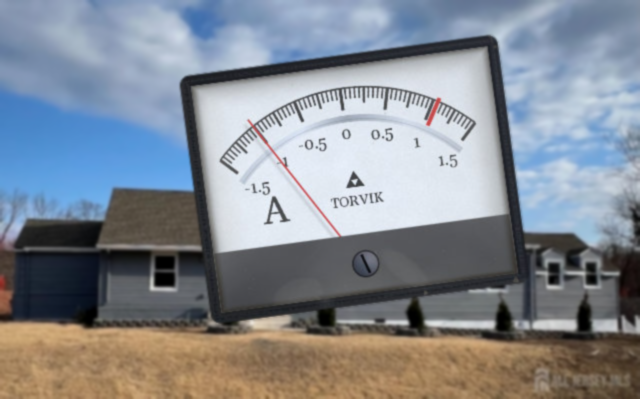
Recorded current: -1; A
